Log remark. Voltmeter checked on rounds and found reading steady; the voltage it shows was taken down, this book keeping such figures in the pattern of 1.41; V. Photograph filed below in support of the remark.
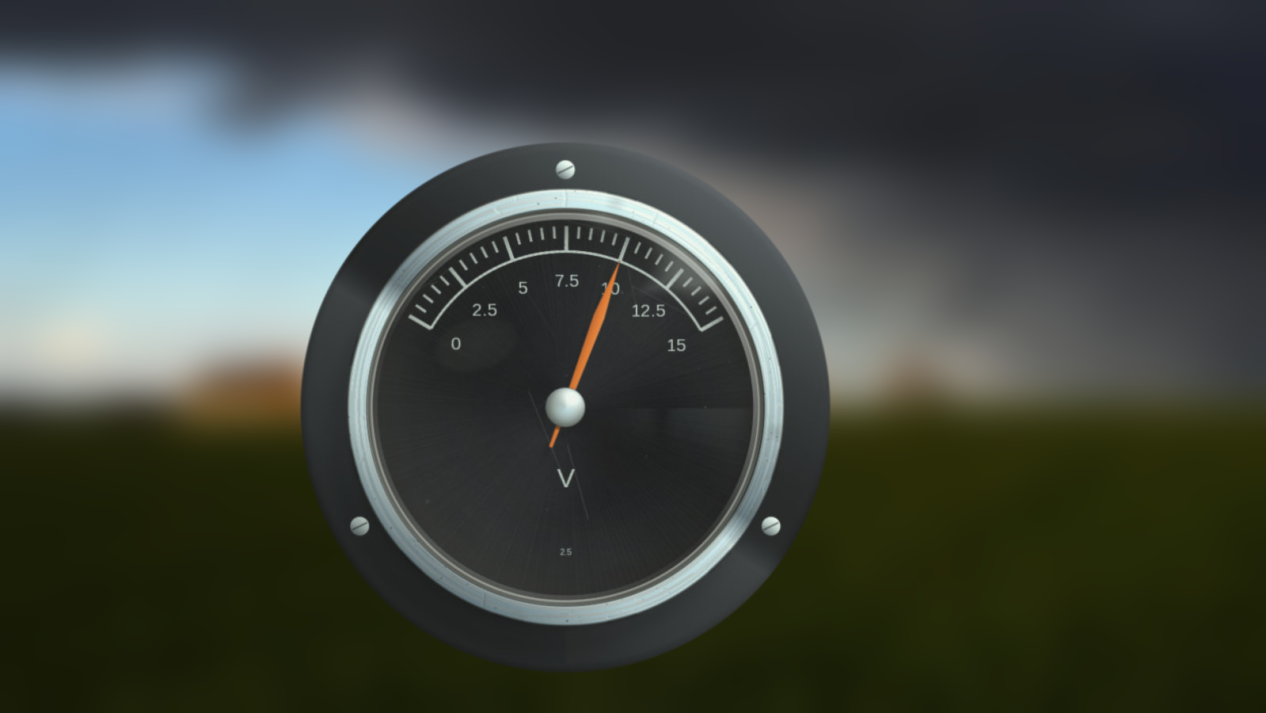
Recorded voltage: 10; V
